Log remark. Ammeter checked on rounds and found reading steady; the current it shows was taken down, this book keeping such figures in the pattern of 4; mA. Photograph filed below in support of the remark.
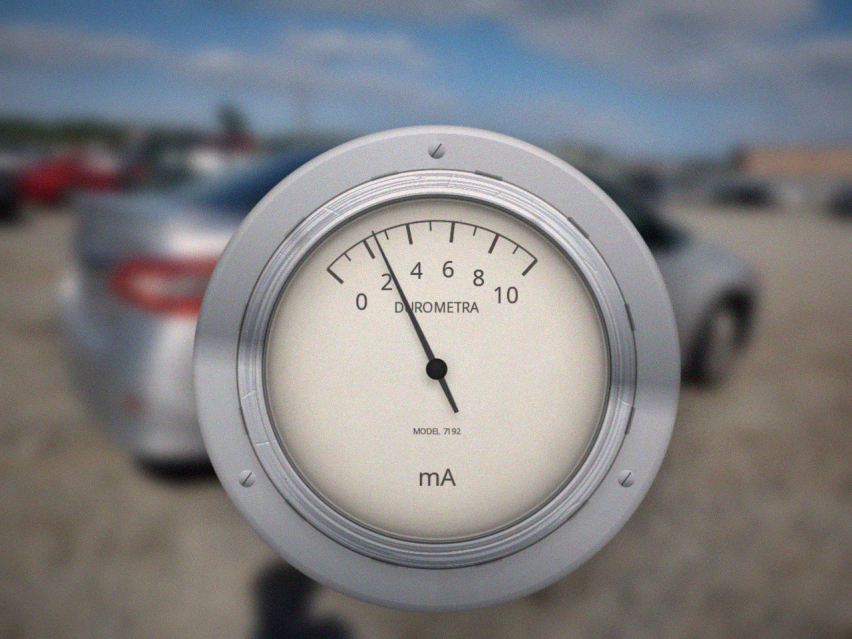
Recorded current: 2.5; mA
